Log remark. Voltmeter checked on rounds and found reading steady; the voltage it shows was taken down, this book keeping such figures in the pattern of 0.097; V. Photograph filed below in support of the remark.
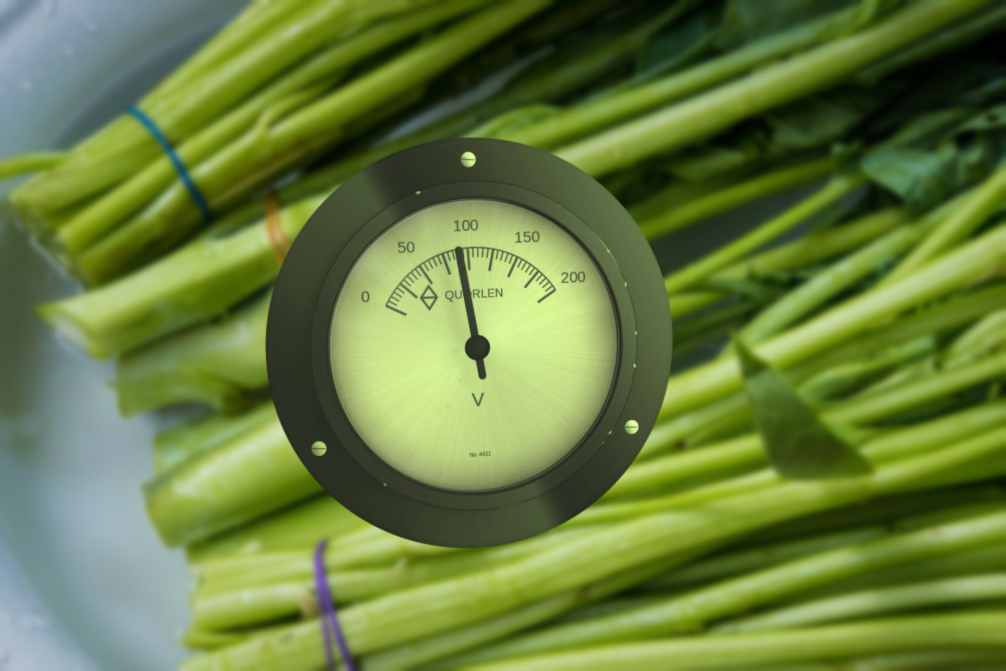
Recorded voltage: 90; V
